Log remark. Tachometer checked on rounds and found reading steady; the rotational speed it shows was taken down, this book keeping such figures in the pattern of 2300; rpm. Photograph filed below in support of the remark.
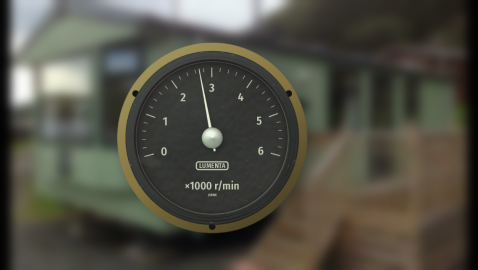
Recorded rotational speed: 2700; rpm
